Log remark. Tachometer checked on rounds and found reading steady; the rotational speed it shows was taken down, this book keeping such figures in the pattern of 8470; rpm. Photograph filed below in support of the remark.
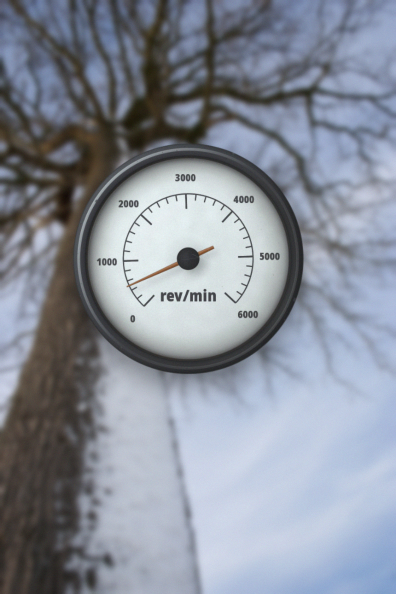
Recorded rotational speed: 500; rpm
